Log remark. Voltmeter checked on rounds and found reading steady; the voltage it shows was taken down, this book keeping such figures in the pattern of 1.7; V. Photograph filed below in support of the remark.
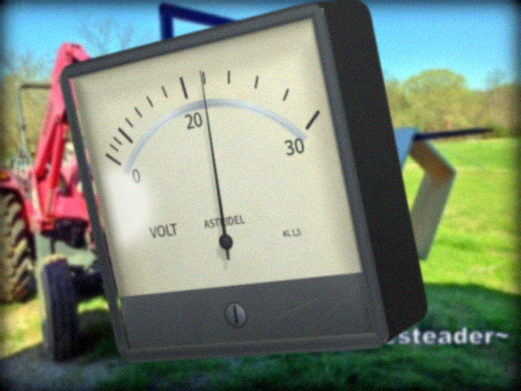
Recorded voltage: 22; V
